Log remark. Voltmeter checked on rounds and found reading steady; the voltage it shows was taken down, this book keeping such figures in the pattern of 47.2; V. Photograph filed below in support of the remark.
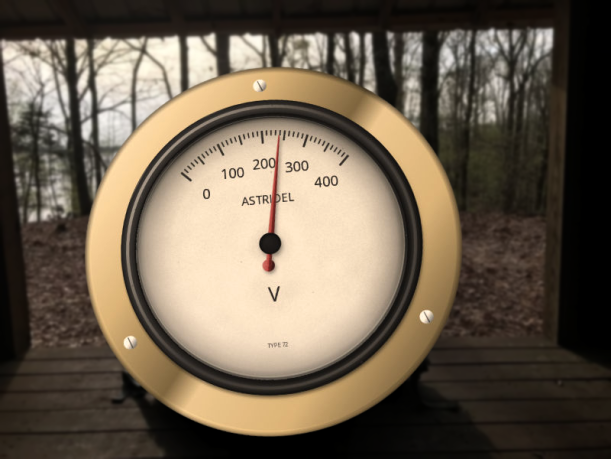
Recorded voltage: 240; V
